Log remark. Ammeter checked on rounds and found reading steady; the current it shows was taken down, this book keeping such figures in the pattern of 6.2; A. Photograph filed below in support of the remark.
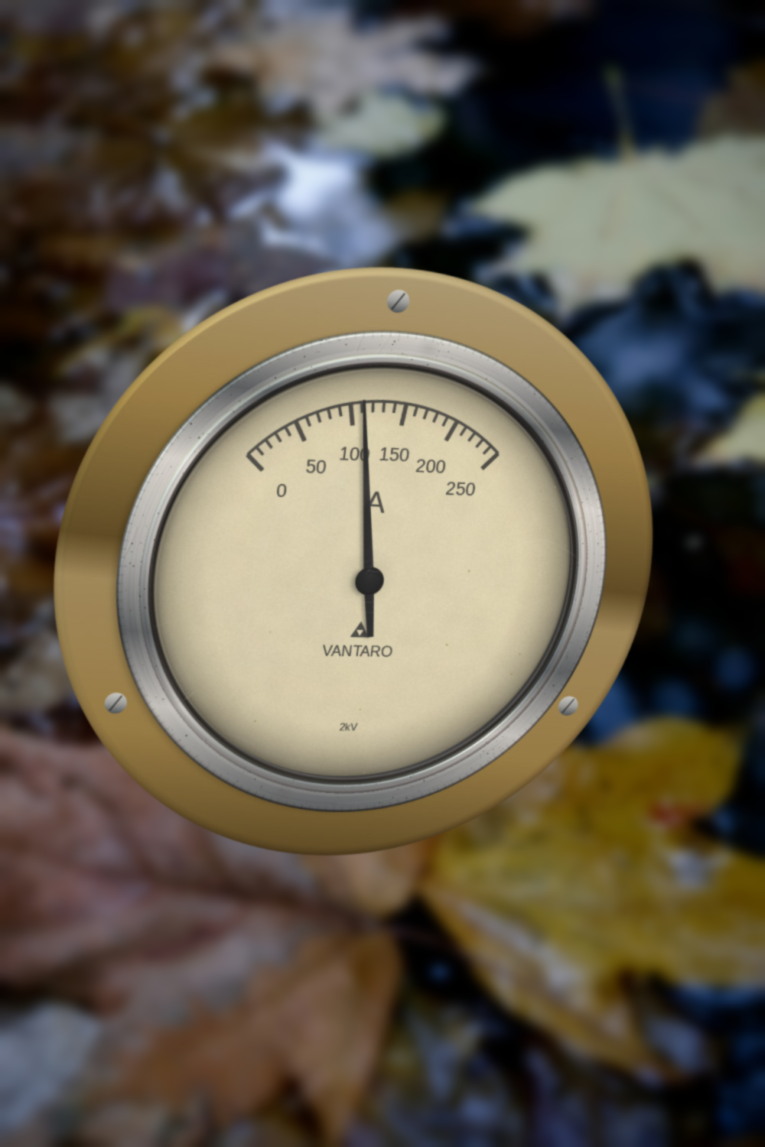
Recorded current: 110; A
